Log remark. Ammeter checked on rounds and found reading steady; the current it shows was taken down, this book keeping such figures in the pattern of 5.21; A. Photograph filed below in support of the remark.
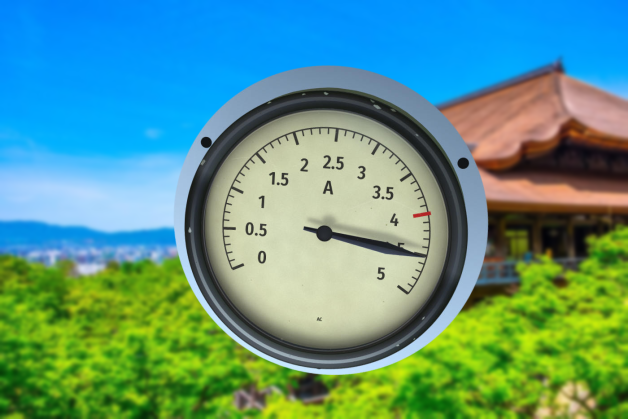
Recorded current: 4.5; A
